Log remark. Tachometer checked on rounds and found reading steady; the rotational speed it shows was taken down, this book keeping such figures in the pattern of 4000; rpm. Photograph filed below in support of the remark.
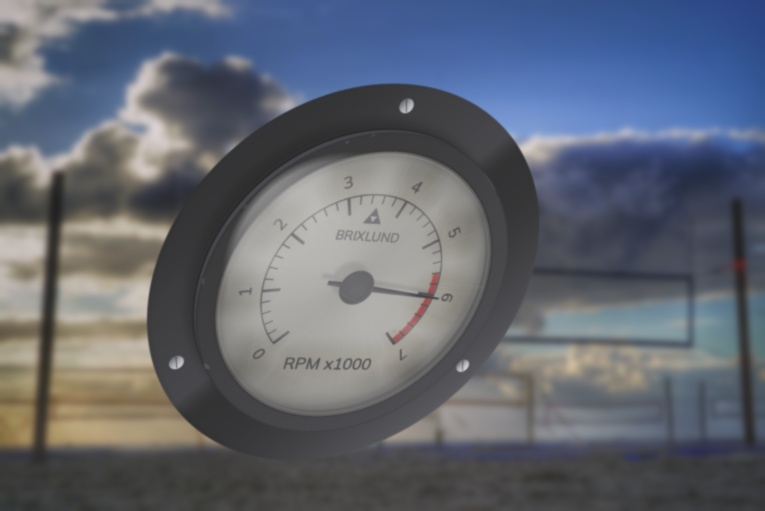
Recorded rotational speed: 6000; rpm
